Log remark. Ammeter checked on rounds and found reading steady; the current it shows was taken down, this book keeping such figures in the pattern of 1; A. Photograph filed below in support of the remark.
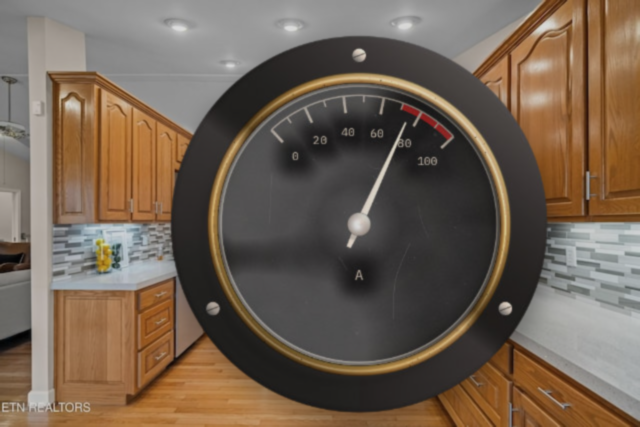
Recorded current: 75; A
